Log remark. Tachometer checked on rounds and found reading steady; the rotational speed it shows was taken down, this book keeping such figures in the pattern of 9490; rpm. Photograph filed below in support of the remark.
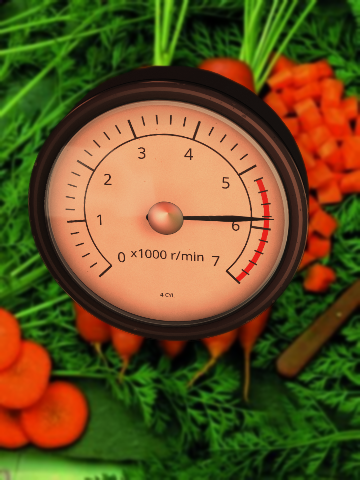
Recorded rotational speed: 5800; rpm
